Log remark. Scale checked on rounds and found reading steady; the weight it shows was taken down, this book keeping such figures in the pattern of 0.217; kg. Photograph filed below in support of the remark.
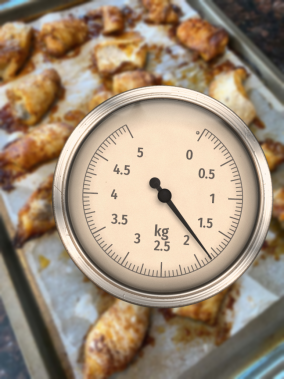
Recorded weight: 1.85; kg
